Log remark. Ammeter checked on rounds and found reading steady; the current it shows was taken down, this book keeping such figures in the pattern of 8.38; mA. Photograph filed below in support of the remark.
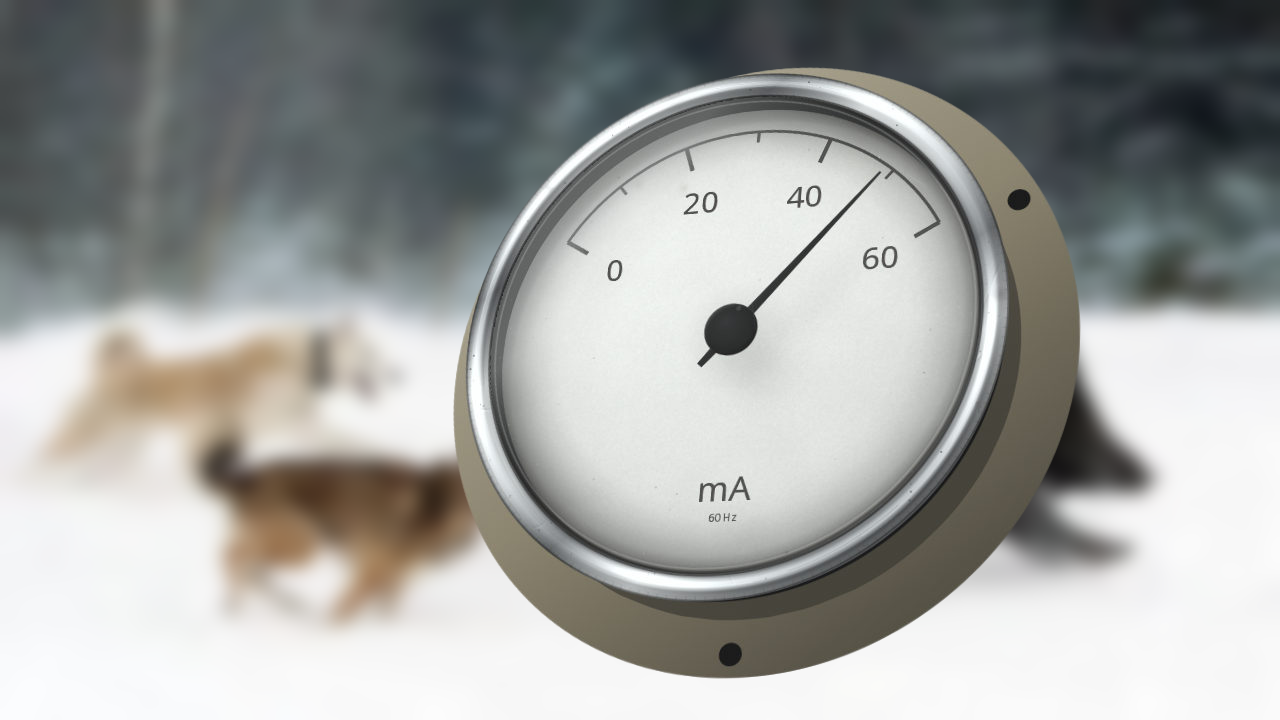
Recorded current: 50; mA
